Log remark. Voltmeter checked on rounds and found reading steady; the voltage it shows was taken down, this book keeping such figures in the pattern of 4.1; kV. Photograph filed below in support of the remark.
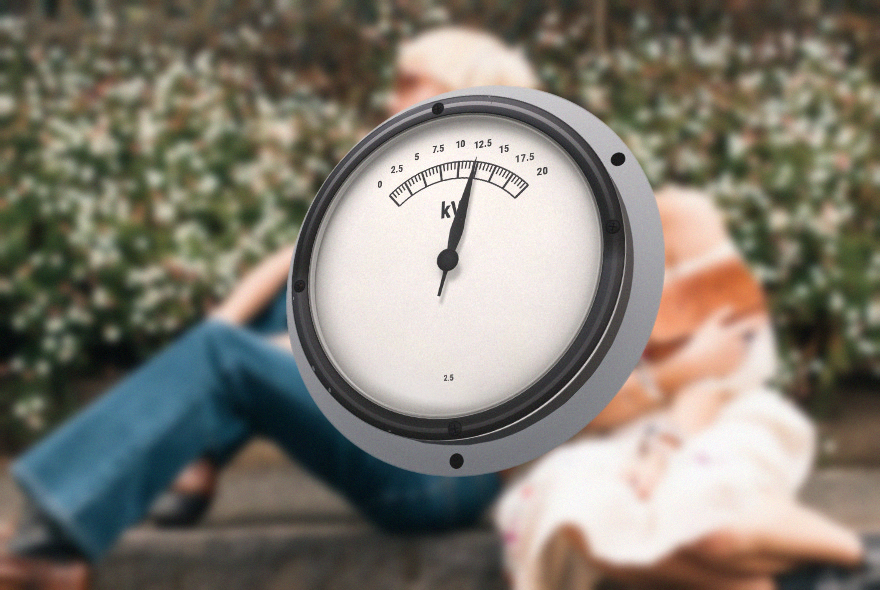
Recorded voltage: 12.5; kV
